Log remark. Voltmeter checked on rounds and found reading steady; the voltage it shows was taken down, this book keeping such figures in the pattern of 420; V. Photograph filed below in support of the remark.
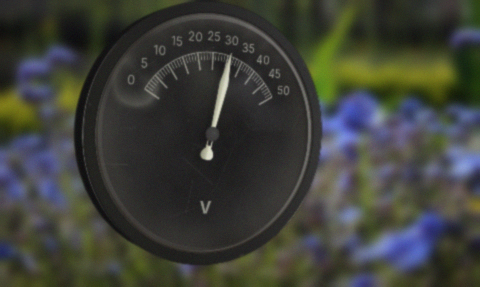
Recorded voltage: 30; V
